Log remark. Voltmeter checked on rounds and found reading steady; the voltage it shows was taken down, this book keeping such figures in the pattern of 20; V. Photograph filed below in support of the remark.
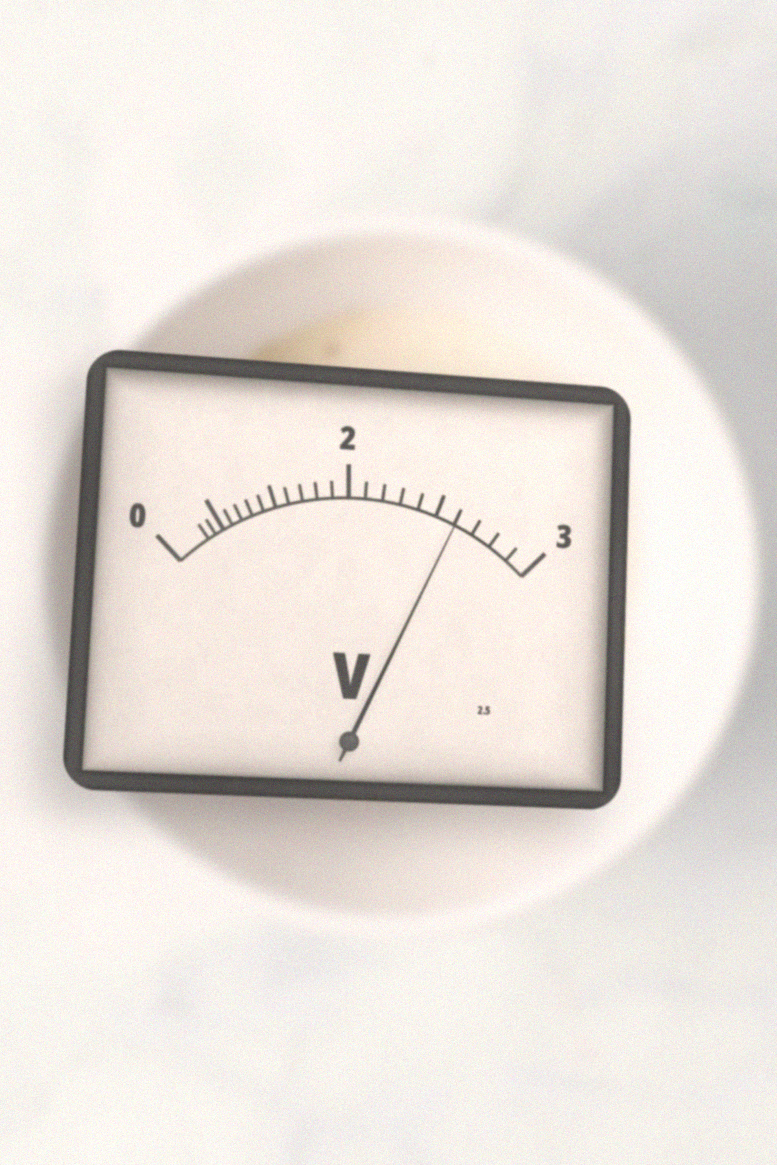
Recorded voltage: 2.6; V
